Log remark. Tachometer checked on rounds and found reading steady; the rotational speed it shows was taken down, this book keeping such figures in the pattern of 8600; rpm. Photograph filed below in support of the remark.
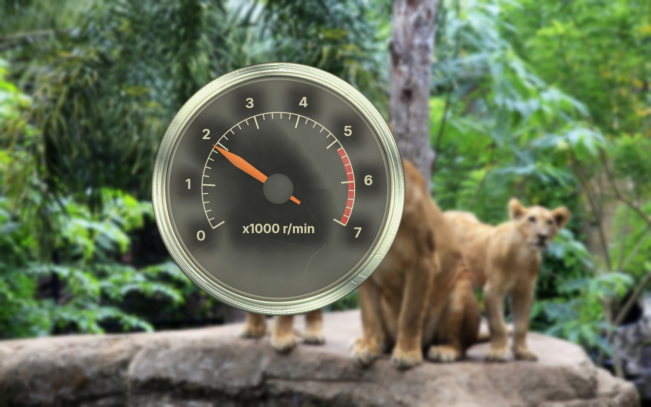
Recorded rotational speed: 1900; rpm
